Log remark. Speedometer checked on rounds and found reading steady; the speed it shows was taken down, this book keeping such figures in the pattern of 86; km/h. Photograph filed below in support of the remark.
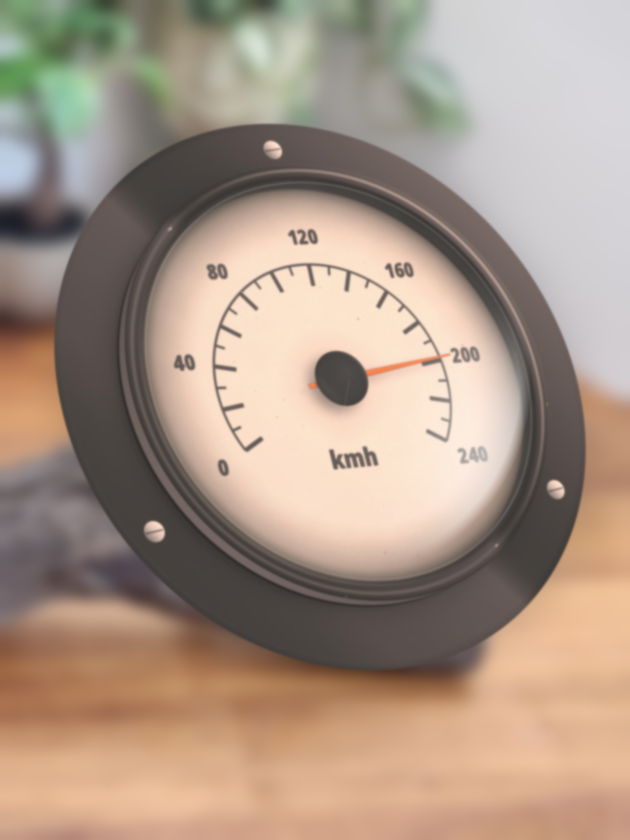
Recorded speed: 200; km/h
